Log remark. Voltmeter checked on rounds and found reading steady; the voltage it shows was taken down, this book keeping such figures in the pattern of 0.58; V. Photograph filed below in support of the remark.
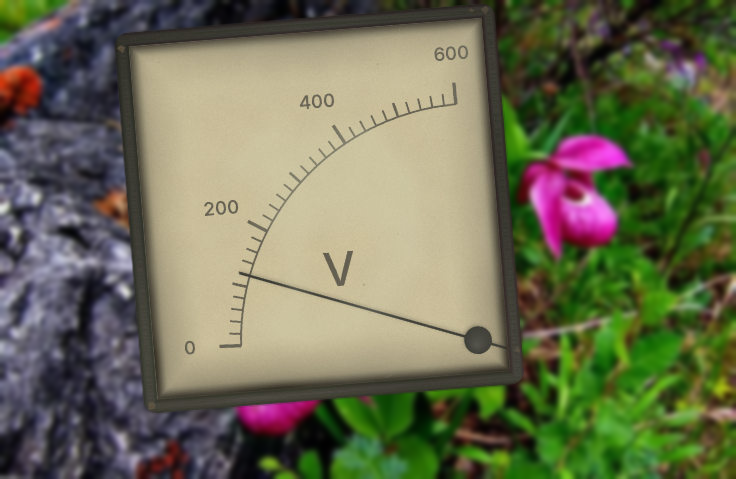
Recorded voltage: 120; V
